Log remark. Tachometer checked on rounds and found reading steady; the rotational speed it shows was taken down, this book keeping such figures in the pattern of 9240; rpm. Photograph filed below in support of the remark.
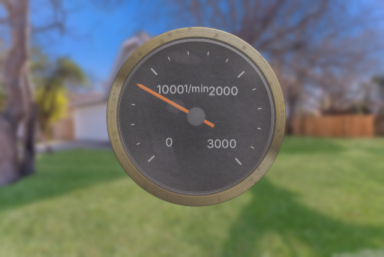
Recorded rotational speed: 800; rpm
